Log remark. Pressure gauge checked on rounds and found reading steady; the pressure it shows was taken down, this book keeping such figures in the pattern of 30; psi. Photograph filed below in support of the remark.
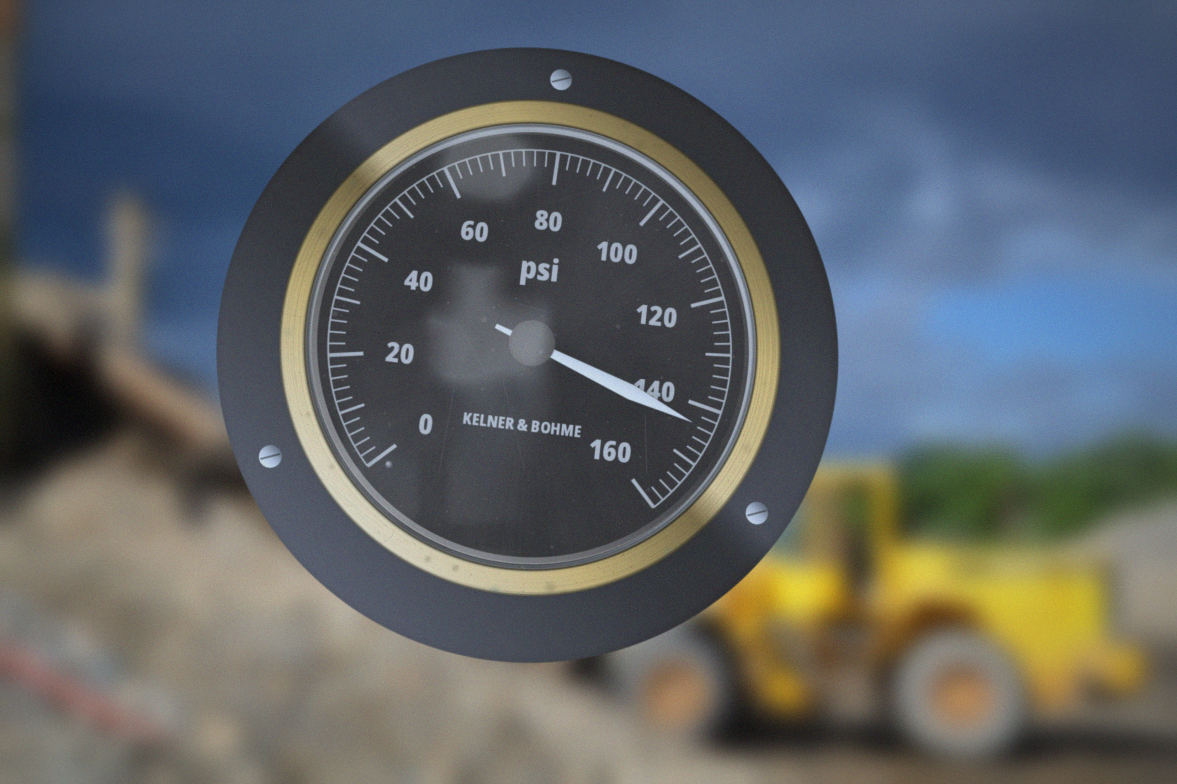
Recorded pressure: 144; psi
